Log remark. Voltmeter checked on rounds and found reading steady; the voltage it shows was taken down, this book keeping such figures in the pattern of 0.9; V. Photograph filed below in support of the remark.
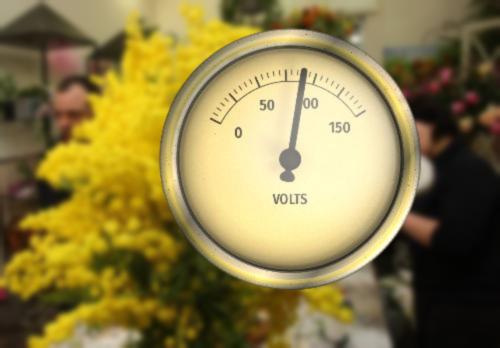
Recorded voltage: 90; V
